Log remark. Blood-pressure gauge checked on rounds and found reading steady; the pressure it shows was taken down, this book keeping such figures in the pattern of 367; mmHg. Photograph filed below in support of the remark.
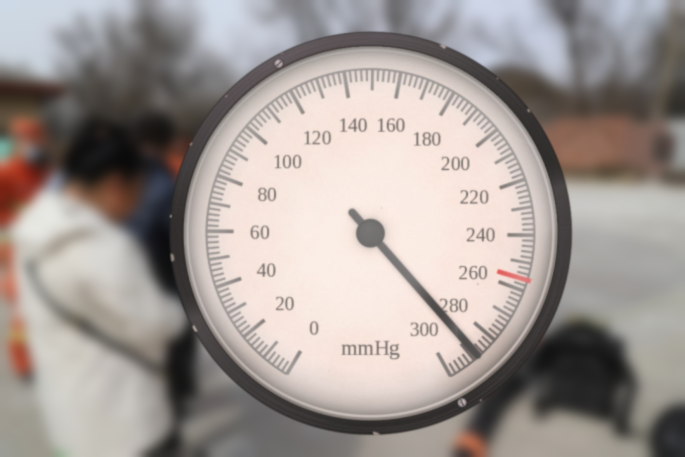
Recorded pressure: 288; mmHg
